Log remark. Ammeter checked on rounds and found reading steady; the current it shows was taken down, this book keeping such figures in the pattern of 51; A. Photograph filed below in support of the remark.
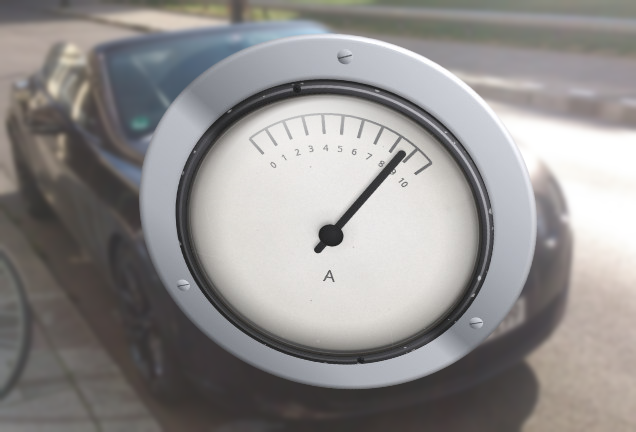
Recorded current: 8.5; A
